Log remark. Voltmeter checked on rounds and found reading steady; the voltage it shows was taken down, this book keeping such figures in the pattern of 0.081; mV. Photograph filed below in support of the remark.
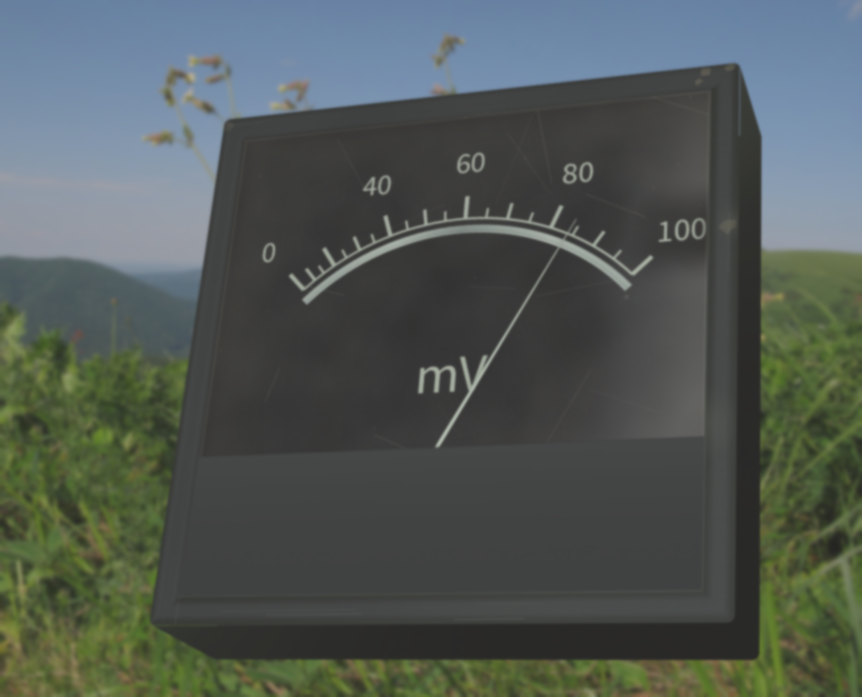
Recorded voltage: 85; mV
